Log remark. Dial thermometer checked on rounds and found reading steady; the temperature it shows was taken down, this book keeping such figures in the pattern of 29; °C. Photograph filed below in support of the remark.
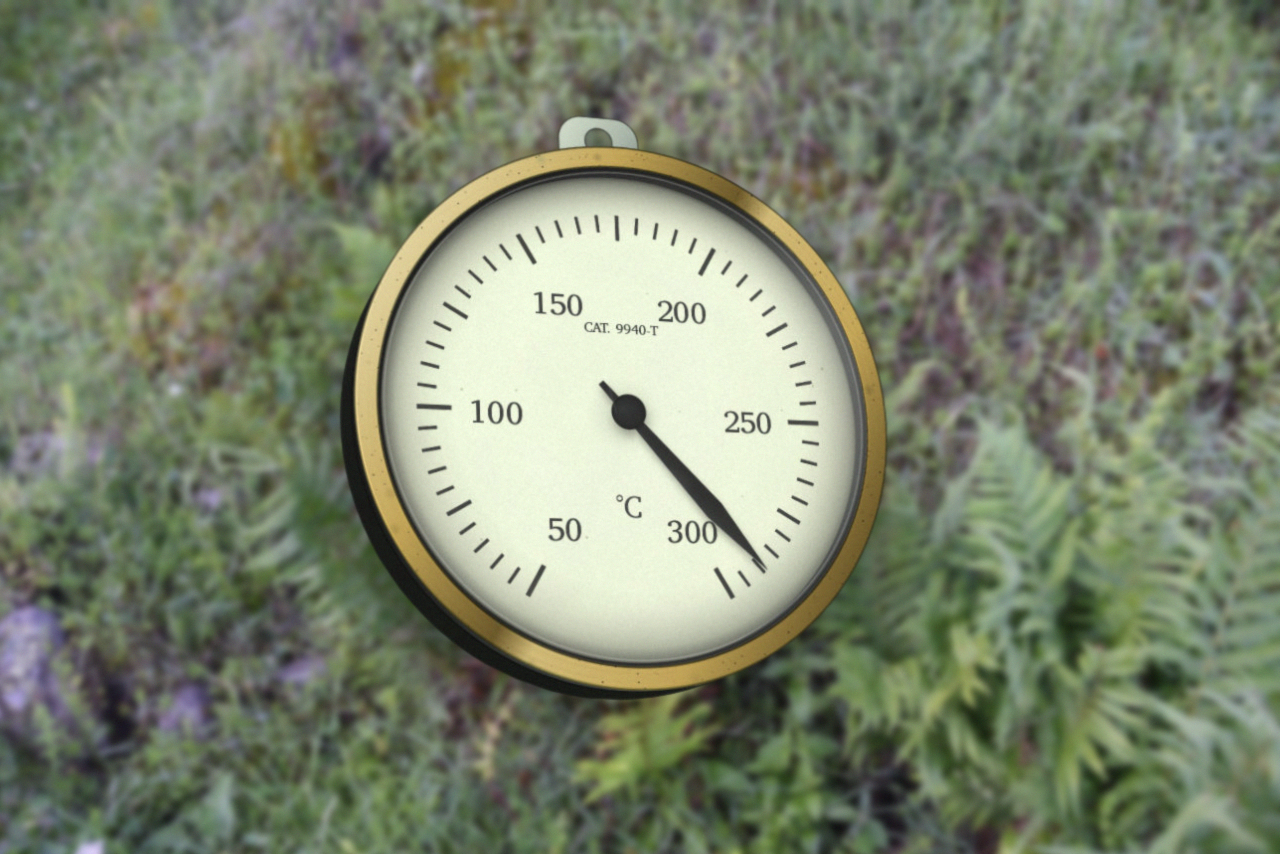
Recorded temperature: 290; °C
